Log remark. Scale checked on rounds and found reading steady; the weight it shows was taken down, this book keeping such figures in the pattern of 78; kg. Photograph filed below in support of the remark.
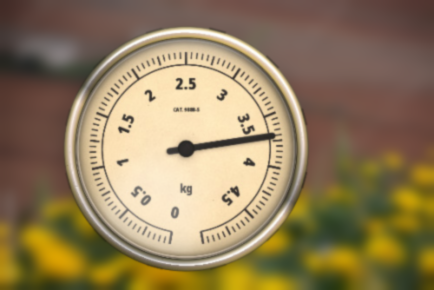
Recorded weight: 3.7; kg
